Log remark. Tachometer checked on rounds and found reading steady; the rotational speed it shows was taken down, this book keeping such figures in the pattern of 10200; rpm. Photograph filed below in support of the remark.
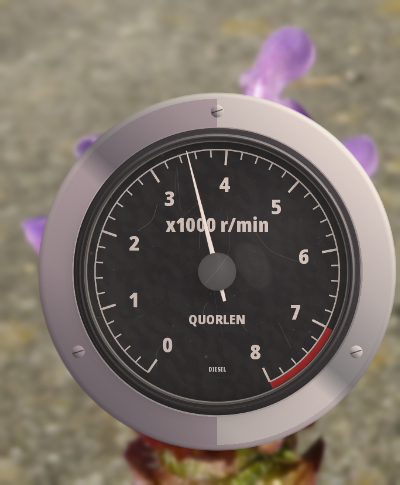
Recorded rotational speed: 3500; rpm
